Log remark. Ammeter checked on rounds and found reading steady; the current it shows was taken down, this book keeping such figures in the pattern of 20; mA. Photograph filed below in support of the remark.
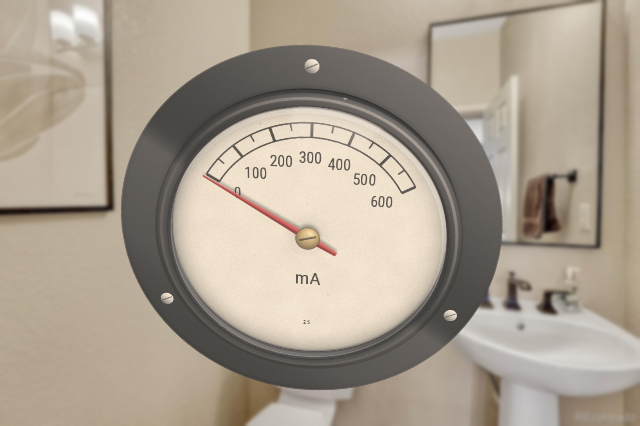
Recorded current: 0; mA
